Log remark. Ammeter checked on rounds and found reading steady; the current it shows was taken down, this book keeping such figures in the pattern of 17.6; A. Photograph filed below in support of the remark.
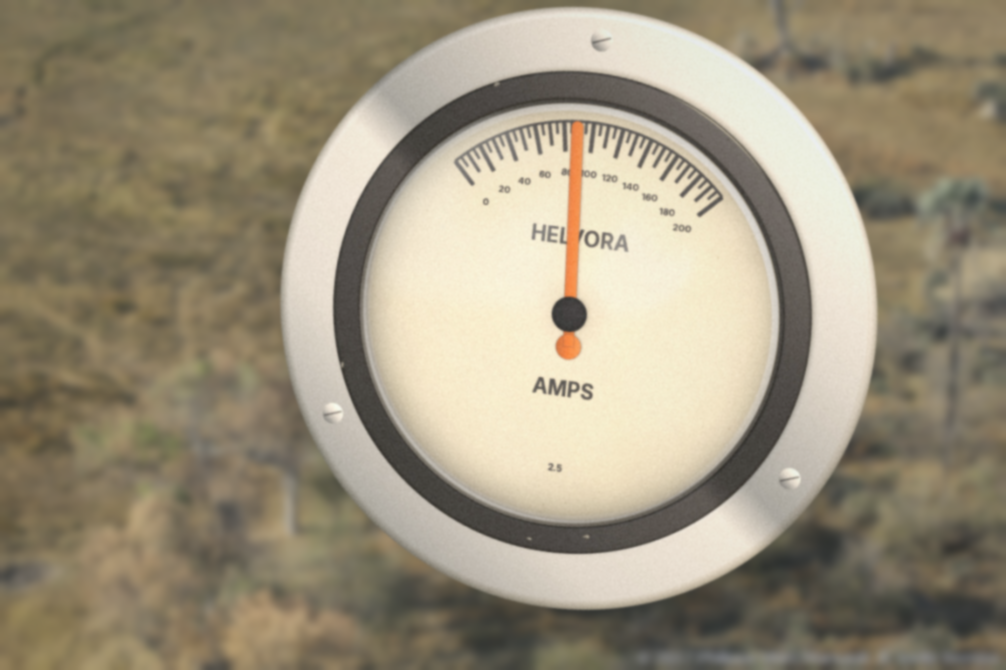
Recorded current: 90; A
